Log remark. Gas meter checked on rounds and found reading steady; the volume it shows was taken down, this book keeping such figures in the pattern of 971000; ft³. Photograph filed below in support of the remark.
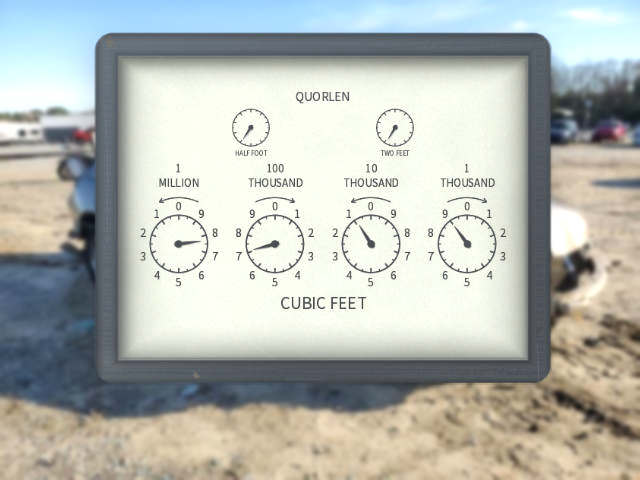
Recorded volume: 770900; ft³
